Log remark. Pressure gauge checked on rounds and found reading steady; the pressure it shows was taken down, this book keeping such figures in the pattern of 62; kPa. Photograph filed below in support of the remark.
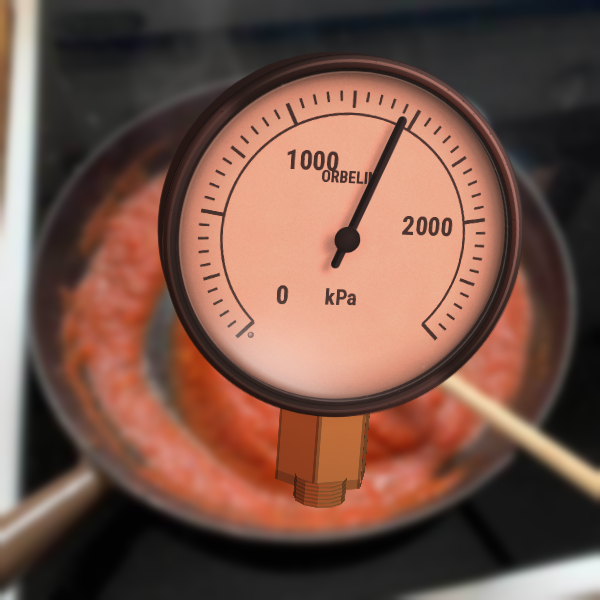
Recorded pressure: 1450; kPa
